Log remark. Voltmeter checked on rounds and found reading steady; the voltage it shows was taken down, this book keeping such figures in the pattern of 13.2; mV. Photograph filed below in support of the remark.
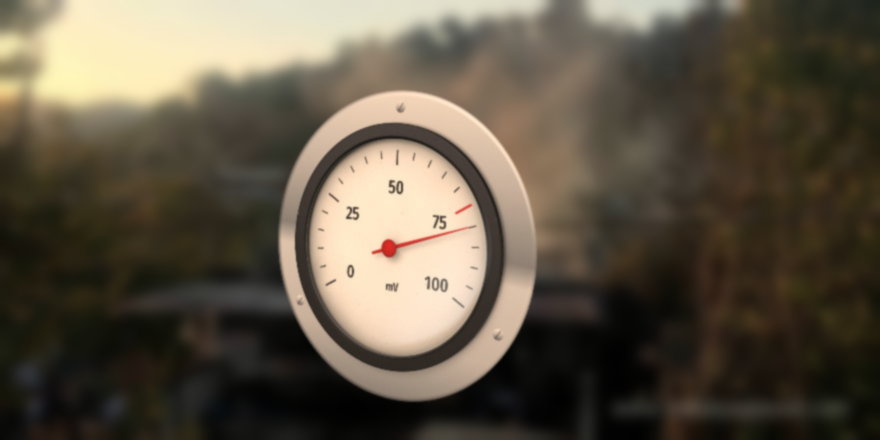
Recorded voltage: 80; mV
